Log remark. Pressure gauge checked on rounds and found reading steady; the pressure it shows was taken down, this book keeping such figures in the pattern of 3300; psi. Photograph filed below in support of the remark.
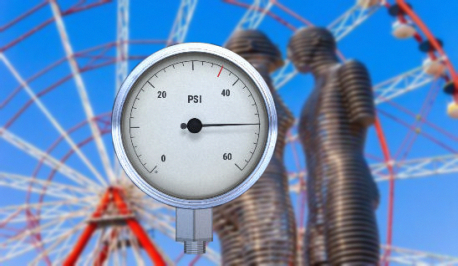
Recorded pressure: 50; psi
